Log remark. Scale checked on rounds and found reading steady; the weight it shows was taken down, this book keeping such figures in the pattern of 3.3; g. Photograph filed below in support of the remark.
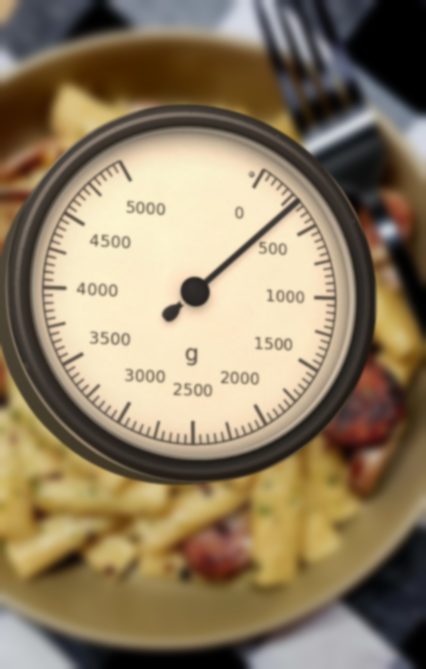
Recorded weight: 300; g
